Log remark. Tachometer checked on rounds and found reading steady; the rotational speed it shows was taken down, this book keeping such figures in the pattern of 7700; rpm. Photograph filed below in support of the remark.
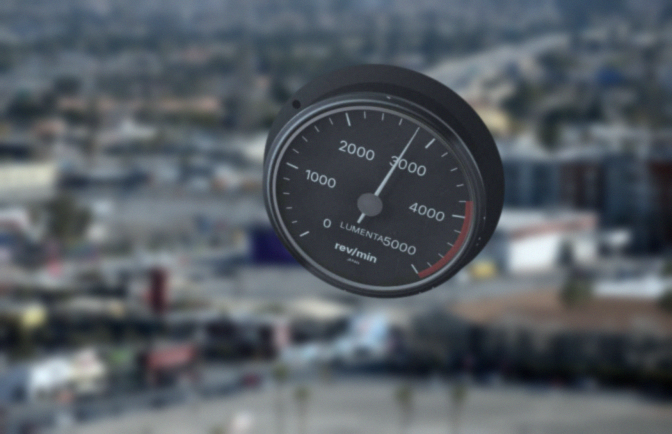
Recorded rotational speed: 2800; rpm
